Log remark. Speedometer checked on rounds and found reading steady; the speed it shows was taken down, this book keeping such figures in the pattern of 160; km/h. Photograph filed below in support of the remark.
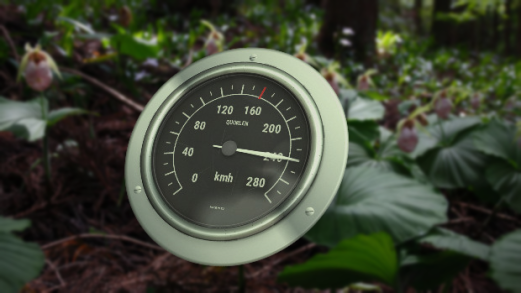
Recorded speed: 240; km/h
